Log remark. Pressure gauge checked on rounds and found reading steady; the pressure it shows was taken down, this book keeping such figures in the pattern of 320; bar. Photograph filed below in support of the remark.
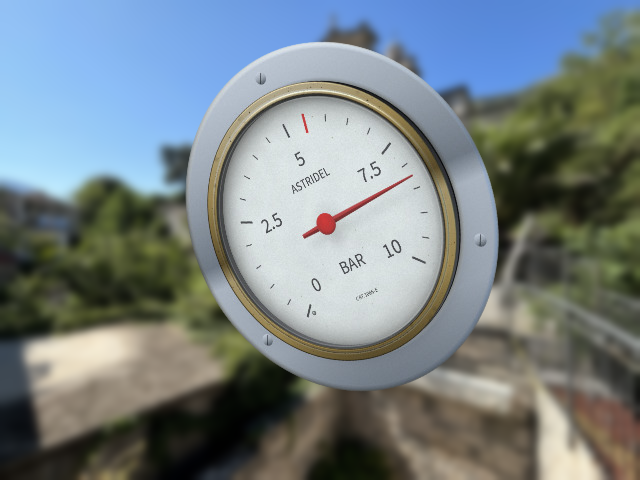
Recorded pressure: 8.25; bar
